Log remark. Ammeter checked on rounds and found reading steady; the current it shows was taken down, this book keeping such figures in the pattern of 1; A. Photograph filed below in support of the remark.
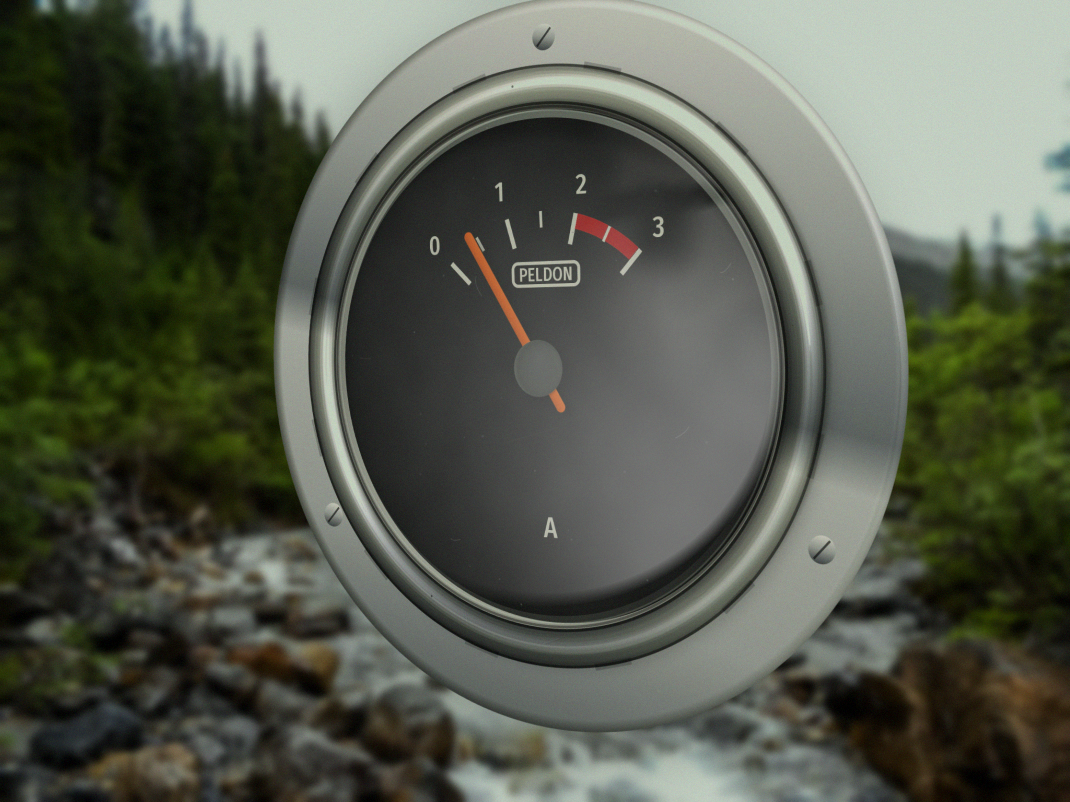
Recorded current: 0.5; A
